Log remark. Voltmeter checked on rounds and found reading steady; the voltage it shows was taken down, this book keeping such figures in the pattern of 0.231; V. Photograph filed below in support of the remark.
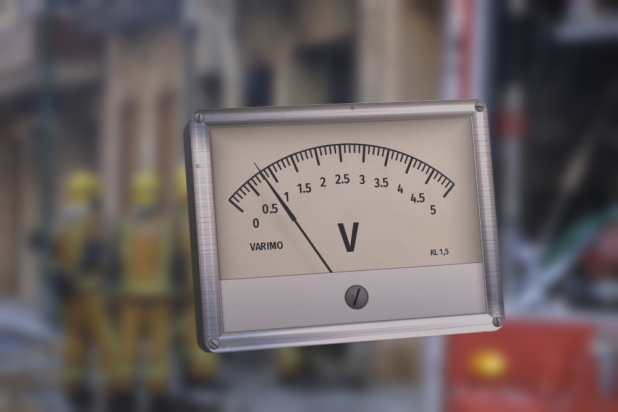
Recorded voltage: 0.8; V
